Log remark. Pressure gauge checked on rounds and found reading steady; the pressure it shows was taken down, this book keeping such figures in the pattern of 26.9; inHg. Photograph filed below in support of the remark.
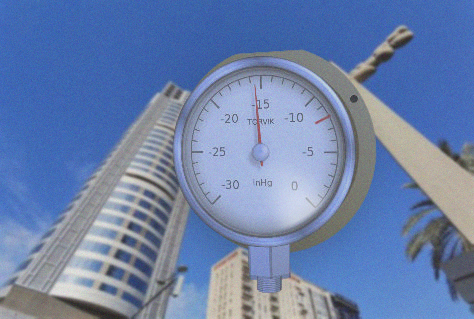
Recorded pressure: -15.5; inHg
